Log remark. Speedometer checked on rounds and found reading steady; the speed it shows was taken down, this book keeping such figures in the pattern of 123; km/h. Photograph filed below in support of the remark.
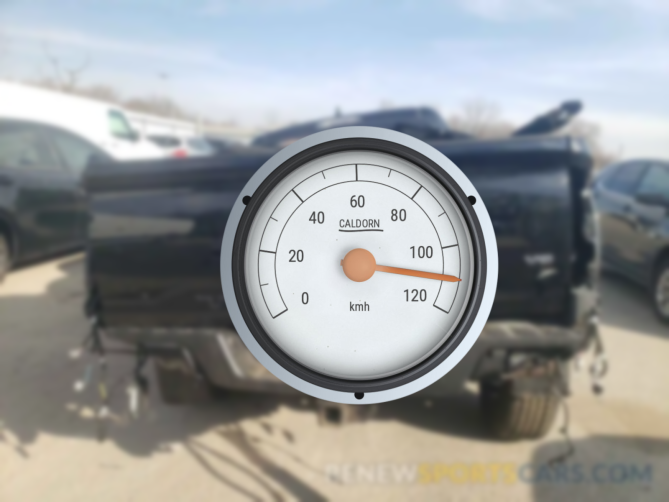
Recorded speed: 110; km/h
